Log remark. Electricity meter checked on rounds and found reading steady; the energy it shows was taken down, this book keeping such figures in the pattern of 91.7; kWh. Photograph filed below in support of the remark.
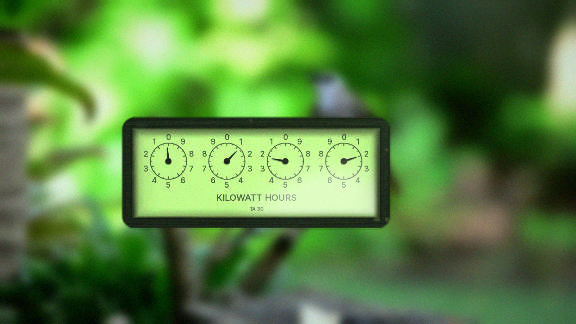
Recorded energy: 122; kWh
